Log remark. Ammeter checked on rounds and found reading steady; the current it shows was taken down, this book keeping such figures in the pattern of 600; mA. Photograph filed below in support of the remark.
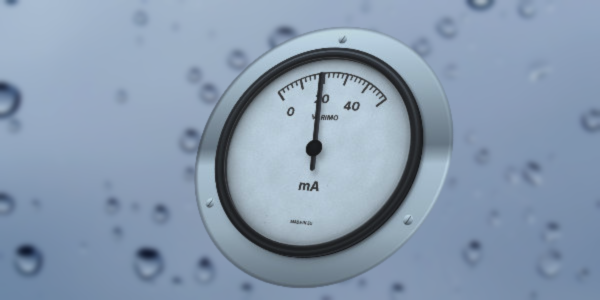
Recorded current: 20; mA
